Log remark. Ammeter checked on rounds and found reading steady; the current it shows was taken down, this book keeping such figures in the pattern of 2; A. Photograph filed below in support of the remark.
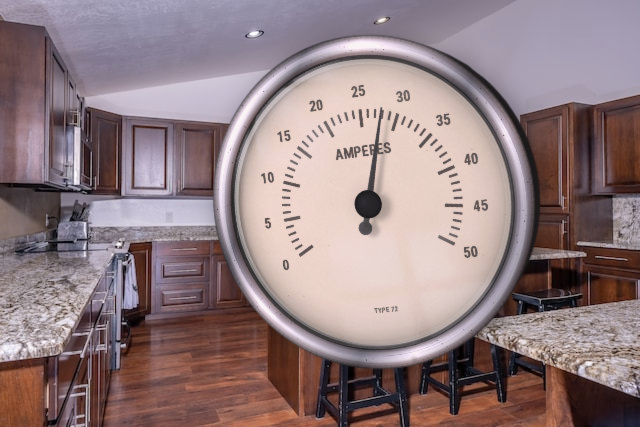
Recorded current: 28; A
